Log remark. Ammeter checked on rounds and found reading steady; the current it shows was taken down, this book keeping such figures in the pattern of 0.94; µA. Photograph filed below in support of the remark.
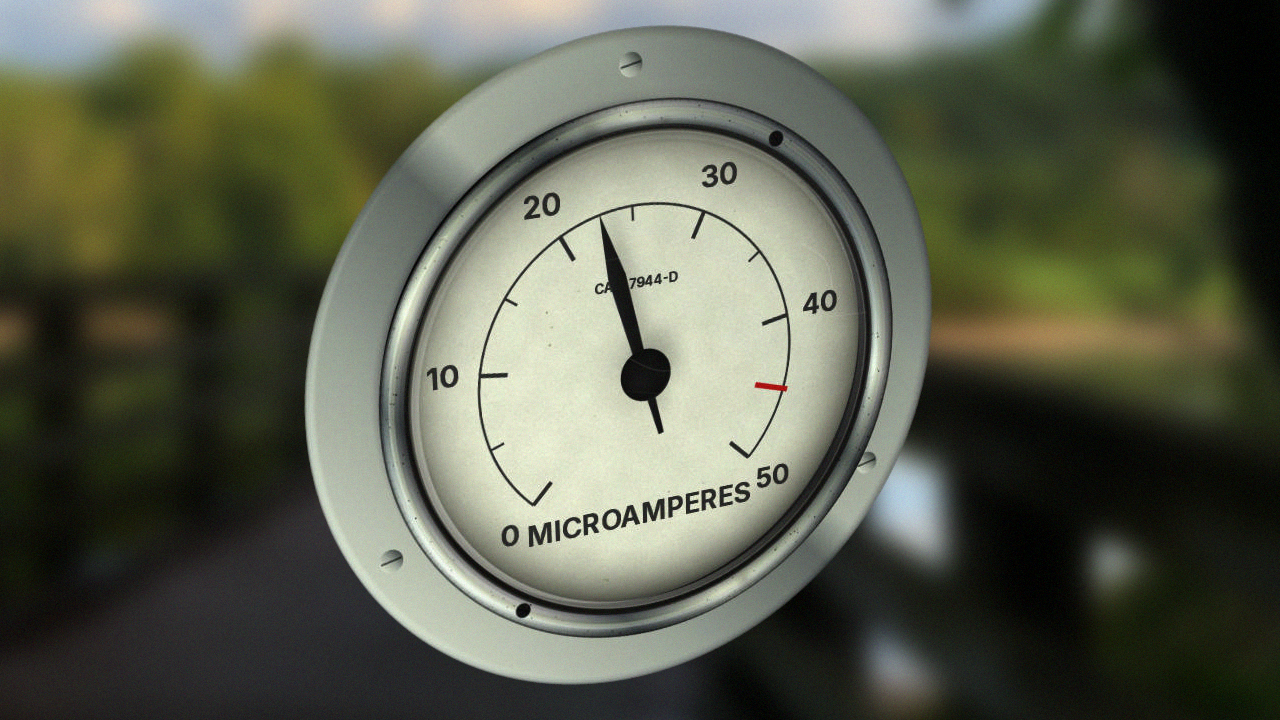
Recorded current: 22.5; µA
